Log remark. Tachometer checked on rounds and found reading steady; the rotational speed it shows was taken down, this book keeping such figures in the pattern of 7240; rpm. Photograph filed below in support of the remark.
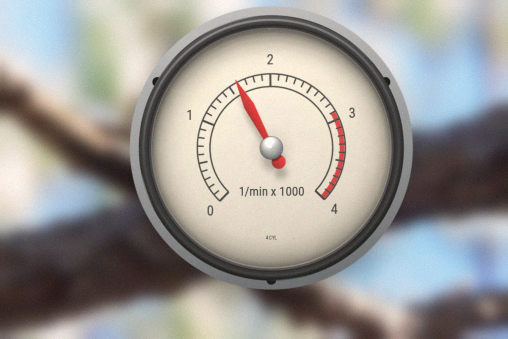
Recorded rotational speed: 1600; rpm
